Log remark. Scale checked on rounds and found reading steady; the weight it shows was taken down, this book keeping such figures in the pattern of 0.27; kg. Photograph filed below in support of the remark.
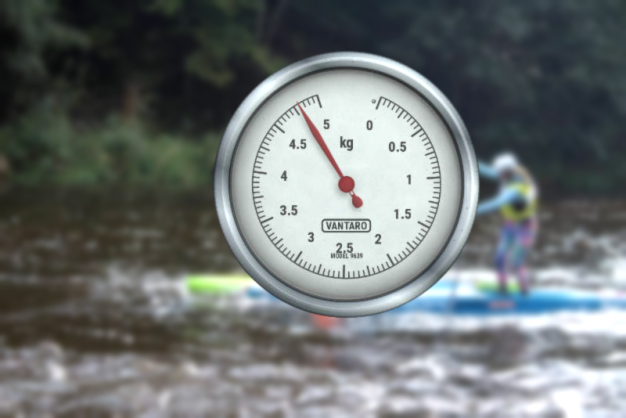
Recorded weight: 4.8; kg
